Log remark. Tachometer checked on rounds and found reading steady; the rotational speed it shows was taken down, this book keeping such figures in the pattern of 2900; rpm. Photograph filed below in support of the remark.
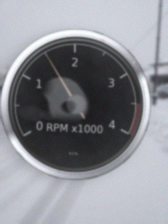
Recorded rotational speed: 1500; rpm
